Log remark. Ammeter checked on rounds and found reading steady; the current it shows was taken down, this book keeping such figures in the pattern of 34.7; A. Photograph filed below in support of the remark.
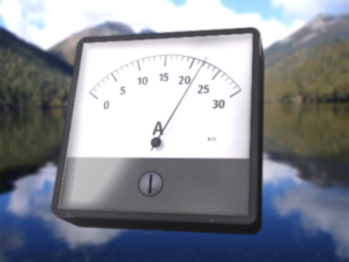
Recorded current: 22; A
